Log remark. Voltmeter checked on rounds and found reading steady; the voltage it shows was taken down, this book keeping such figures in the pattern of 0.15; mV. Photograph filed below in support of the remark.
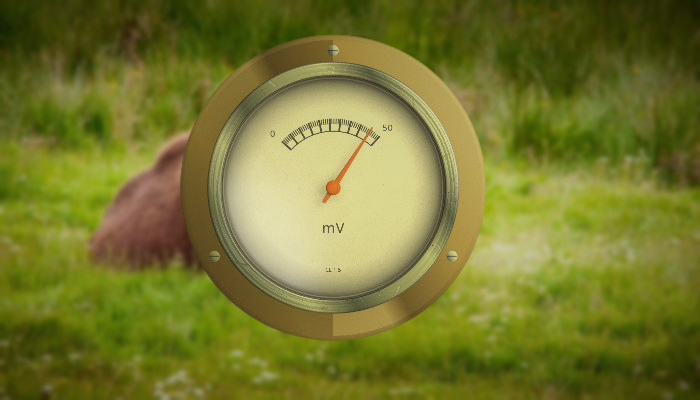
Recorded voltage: 45; mV
